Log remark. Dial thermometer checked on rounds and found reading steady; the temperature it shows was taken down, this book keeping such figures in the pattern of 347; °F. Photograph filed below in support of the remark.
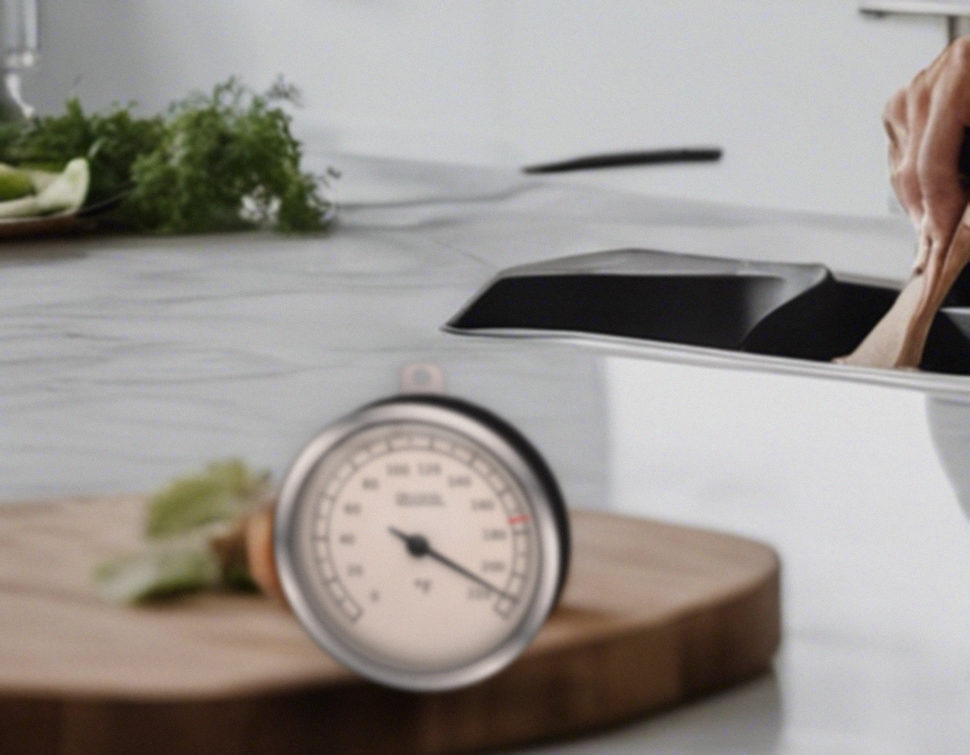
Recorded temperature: 210; °F
